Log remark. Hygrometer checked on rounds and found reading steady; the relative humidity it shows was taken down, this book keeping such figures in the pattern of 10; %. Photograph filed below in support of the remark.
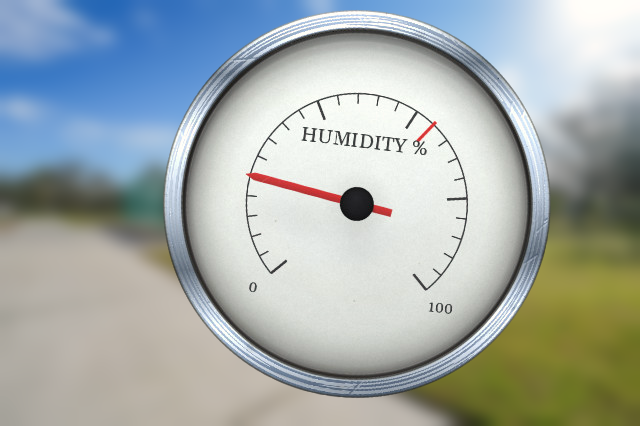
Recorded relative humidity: 20; %
